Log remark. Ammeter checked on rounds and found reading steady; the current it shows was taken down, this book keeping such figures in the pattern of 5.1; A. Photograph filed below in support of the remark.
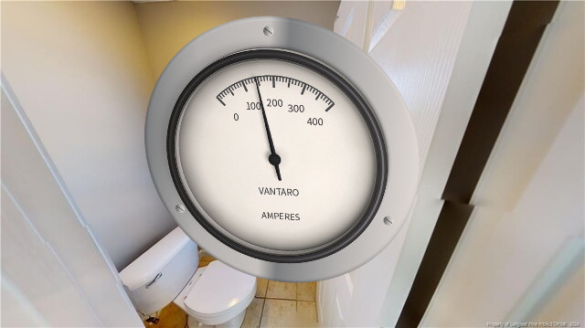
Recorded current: 150; A
